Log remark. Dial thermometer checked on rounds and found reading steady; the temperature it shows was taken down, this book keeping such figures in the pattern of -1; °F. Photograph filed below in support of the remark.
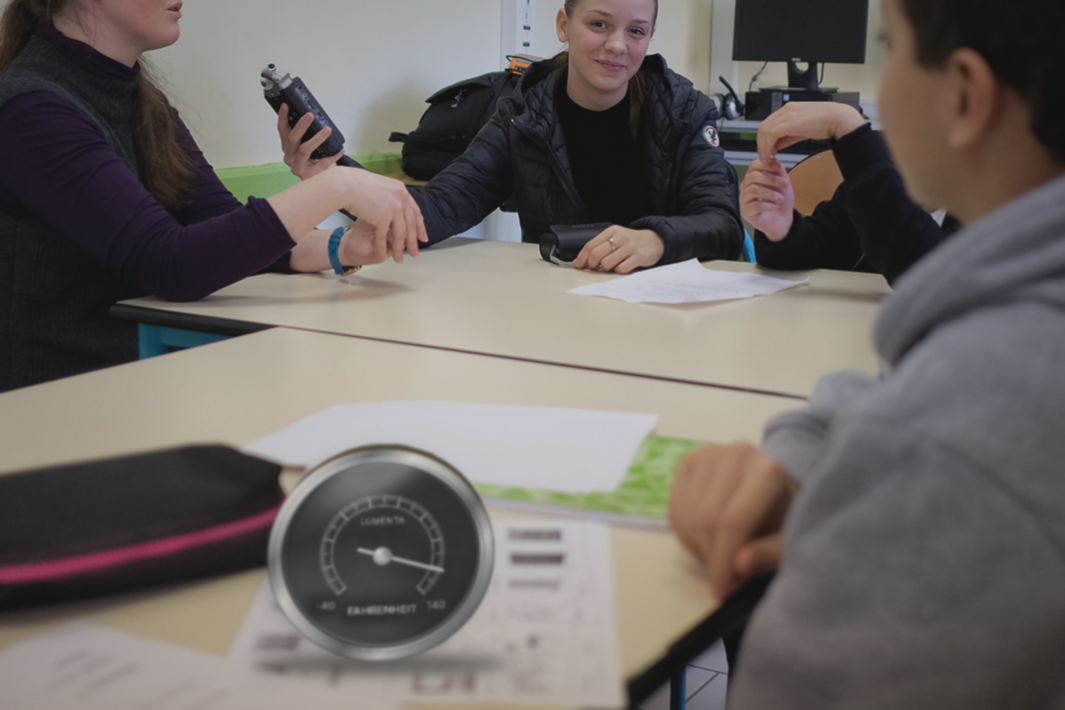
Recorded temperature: 120; °F
